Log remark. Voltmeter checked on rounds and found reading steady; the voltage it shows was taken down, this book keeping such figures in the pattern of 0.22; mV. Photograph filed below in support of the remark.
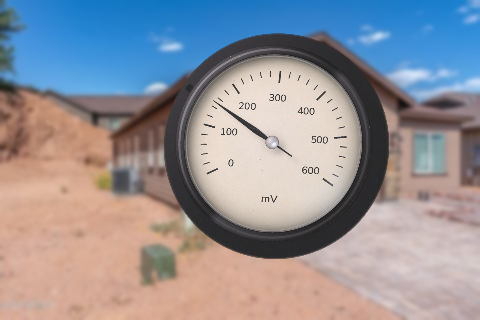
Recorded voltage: 150; mV
